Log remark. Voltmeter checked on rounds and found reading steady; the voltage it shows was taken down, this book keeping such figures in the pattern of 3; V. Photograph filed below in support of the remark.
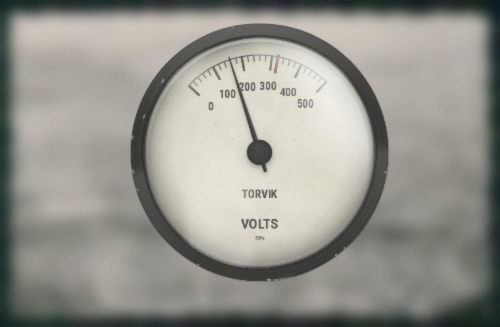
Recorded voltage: 160; V
